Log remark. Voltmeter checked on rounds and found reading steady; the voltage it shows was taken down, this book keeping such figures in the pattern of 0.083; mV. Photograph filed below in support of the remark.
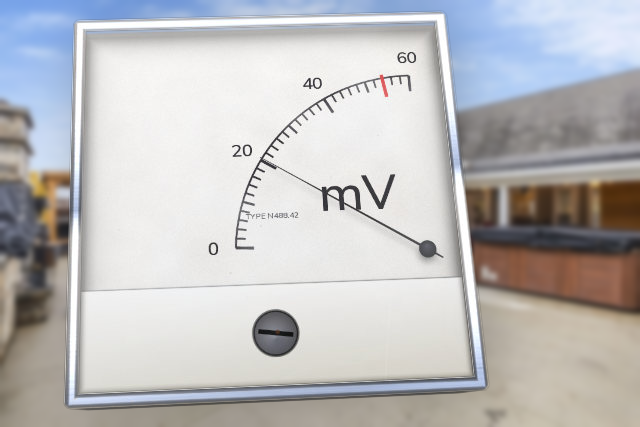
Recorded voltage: 20; mV
